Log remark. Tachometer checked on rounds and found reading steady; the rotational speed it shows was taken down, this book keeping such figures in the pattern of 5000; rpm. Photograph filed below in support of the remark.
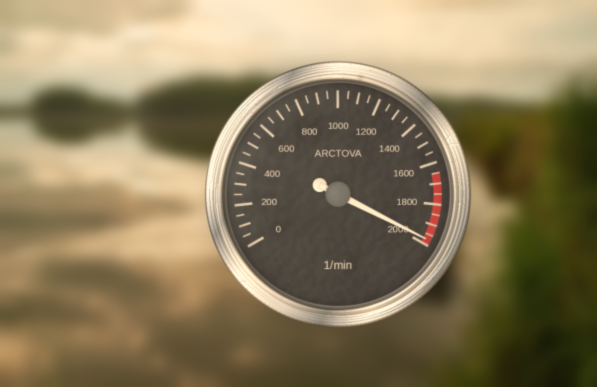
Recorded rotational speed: 1975; rpm
